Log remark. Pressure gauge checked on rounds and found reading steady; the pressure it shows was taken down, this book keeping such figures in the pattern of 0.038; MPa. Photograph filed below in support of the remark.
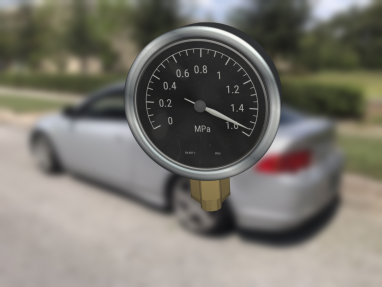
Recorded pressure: 1.55; MPa
